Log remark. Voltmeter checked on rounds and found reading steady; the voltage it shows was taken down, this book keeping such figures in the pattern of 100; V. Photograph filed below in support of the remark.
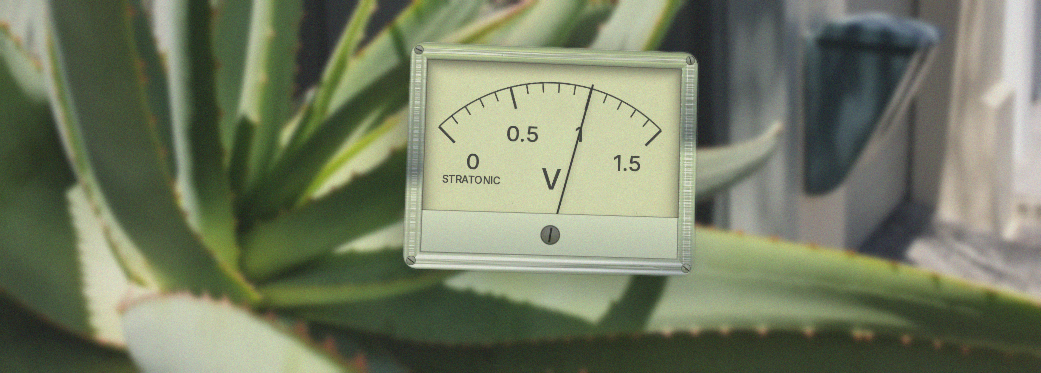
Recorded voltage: 1; V
